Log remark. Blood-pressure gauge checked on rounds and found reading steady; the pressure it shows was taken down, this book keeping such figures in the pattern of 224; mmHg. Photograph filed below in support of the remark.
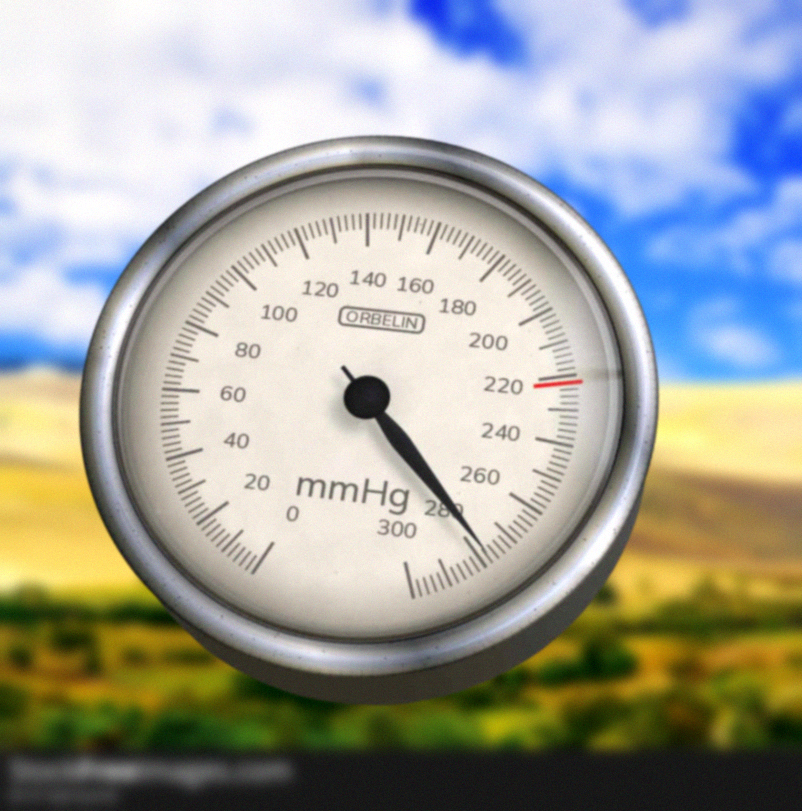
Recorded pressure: 278; mmHg
